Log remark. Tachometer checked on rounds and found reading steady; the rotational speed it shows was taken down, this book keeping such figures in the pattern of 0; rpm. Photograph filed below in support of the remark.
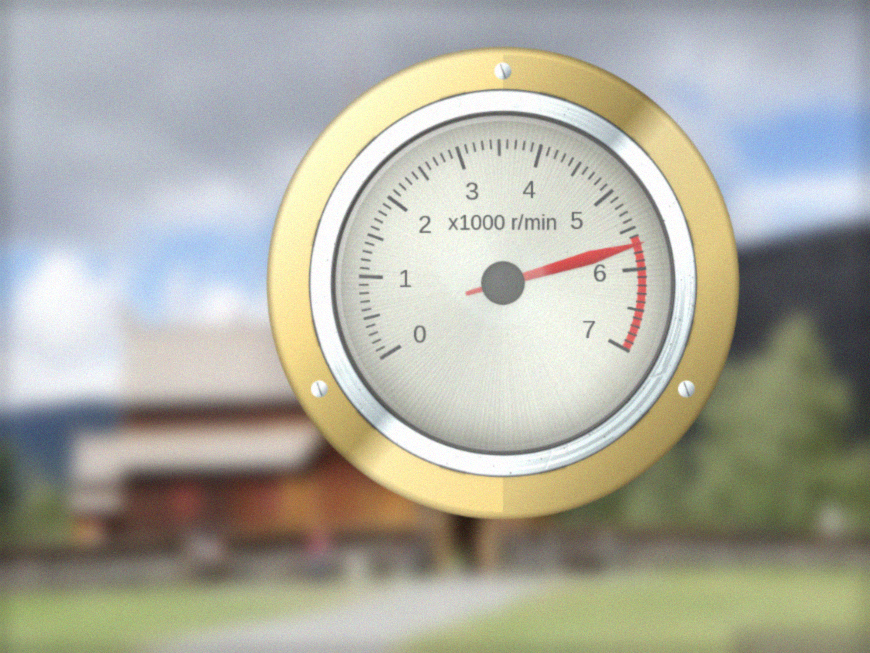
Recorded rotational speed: 5700; rpm
